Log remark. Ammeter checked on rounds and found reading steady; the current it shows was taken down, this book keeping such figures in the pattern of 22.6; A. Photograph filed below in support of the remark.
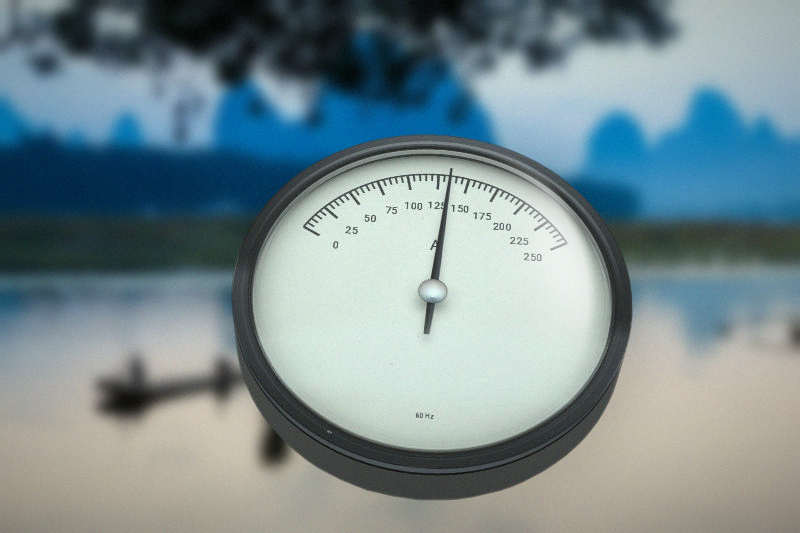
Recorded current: 135; A
